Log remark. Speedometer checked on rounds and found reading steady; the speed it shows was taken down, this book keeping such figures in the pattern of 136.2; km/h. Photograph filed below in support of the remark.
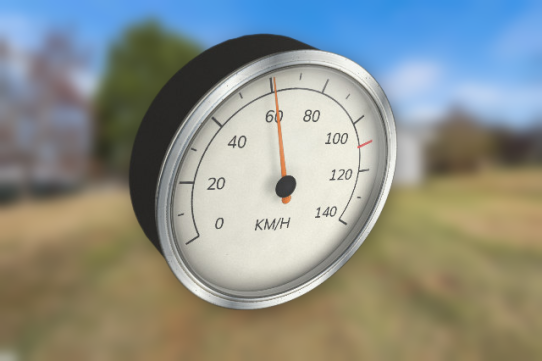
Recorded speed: 60; km/h
